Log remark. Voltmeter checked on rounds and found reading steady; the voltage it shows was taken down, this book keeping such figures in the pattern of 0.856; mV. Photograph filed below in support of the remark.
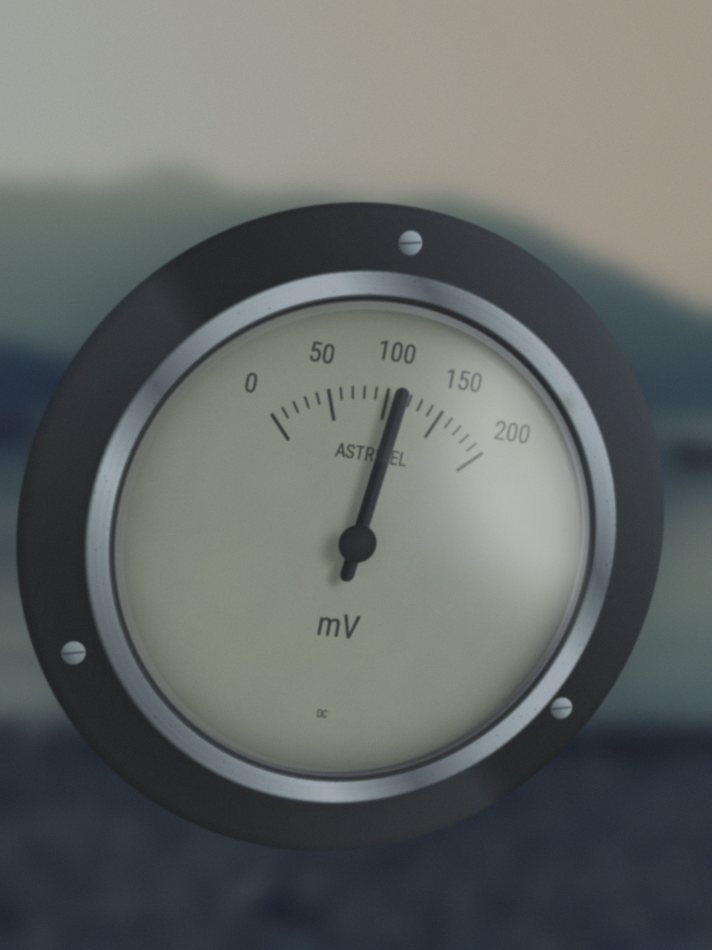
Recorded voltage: 110; mV
